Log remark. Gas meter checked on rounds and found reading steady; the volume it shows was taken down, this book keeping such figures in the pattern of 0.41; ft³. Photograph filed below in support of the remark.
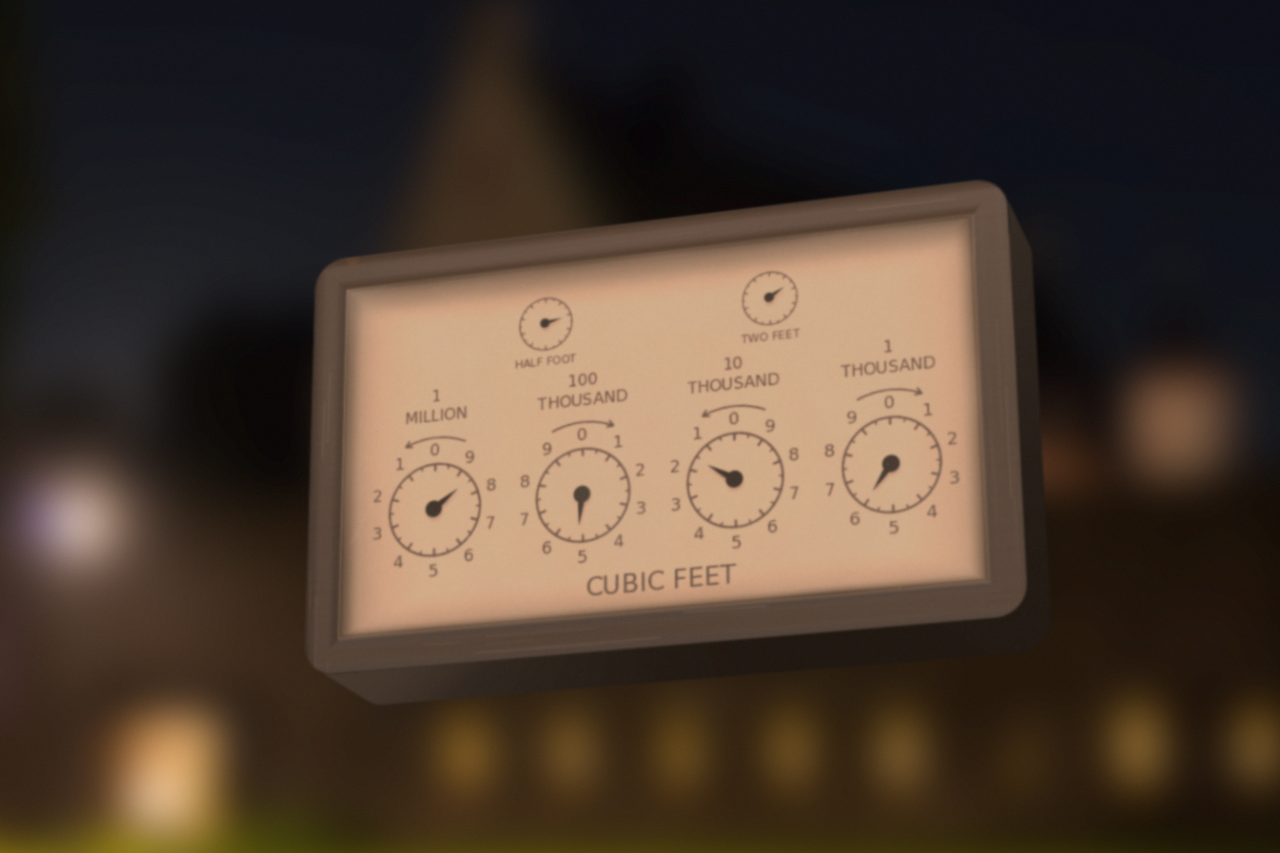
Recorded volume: 851600; ft³
